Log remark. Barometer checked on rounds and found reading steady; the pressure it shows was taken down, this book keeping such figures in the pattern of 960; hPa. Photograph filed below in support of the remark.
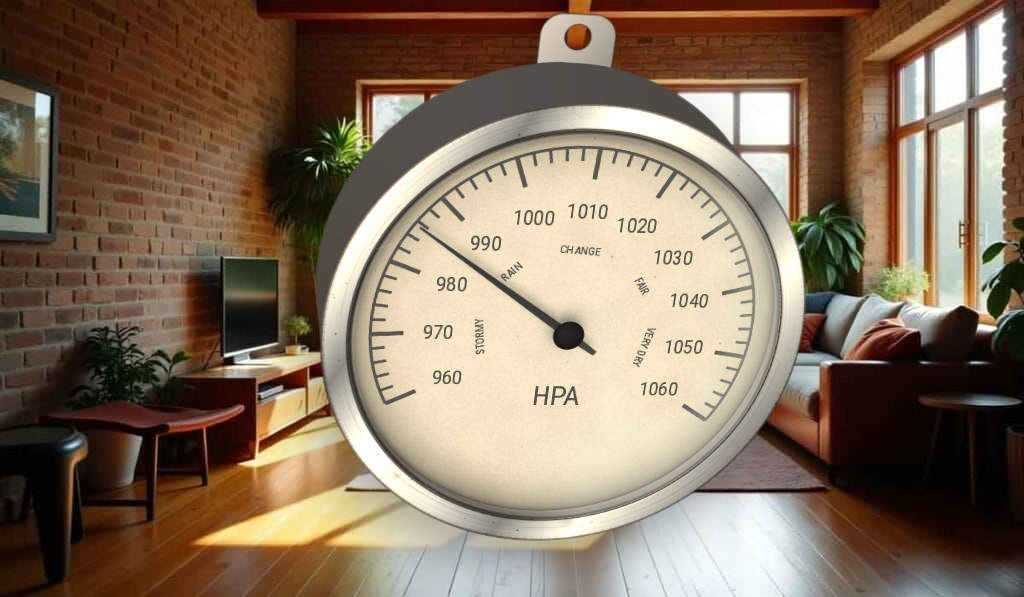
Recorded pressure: 986; hPa
